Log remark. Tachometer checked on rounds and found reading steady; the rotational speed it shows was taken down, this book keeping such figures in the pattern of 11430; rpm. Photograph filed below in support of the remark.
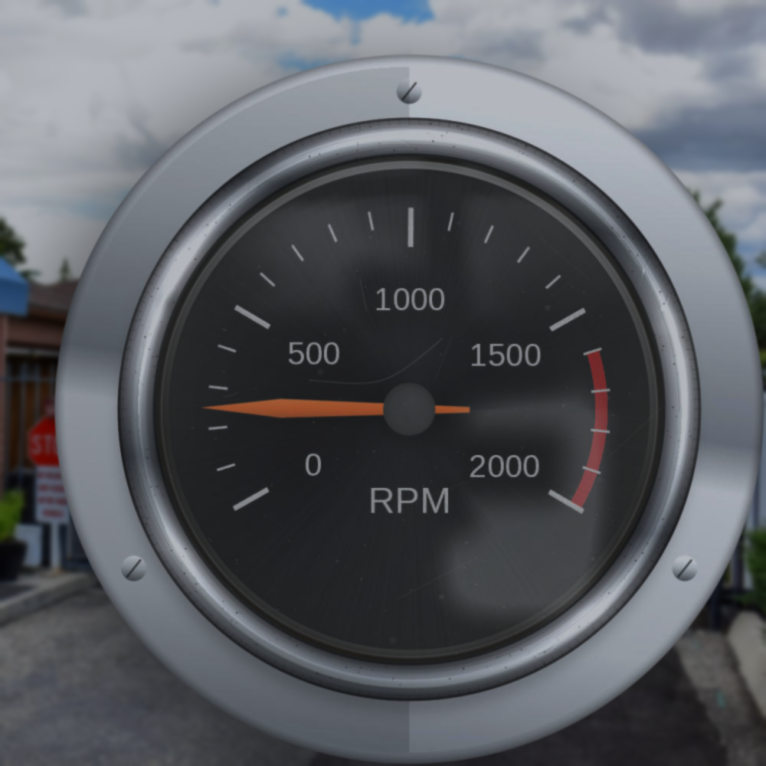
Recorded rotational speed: 250; rpm
